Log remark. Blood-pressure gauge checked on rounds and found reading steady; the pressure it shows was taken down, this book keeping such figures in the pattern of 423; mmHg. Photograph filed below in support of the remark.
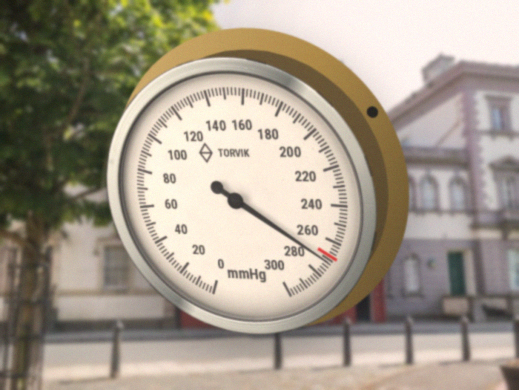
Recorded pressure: 270; mmHg
